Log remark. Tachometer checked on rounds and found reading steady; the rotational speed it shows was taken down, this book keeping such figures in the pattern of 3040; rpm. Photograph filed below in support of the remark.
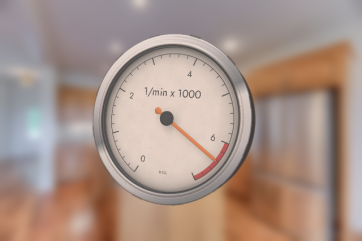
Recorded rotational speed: 6400; rpm
